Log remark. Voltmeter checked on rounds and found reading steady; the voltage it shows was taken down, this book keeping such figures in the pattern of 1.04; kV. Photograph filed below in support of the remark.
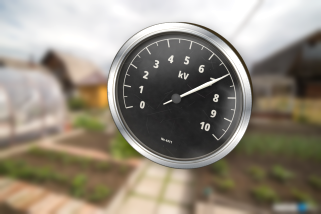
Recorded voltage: 7; kV
